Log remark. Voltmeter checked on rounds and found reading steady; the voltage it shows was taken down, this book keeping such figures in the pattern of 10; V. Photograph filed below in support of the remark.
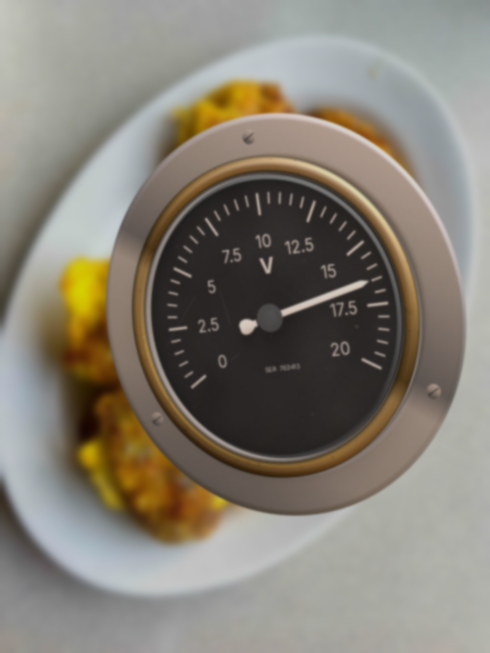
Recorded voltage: 16.5; V
